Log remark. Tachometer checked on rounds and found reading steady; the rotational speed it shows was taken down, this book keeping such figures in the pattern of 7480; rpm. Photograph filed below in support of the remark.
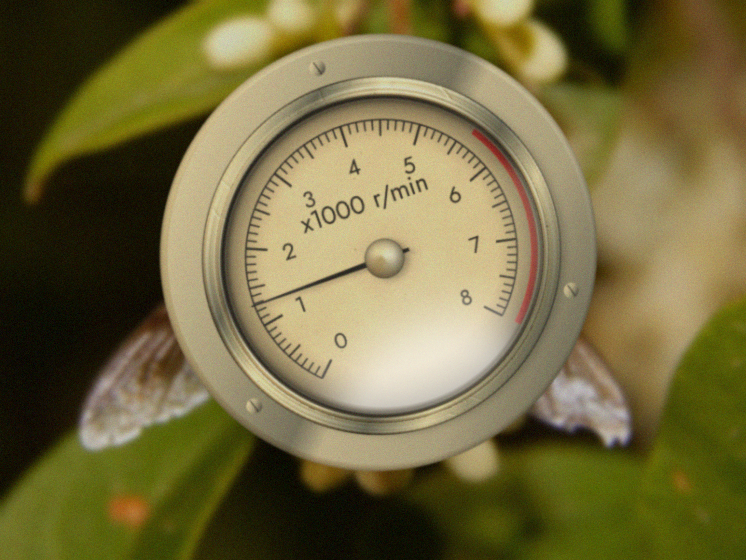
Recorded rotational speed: 1300; rpm
